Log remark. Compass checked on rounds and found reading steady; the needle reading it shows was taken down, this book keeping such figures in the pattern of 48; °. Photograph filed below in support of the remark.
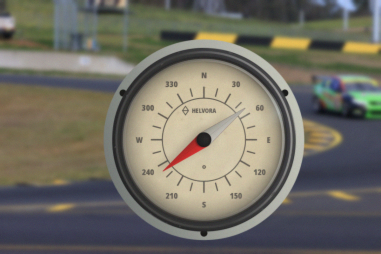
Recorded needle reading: 232.5; °
